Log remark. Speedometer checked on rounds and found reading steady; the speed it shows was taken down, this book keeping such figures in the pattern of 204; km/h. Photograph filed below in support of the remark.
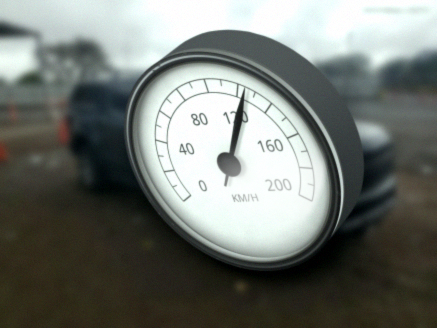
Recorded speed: 125; km/h
